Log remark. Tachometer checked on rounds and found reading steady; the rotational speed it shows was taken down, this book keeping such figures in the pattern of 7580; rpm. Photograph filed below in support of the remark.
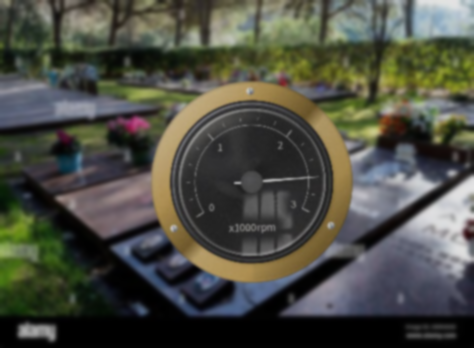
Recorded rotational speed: 2600; rpm
